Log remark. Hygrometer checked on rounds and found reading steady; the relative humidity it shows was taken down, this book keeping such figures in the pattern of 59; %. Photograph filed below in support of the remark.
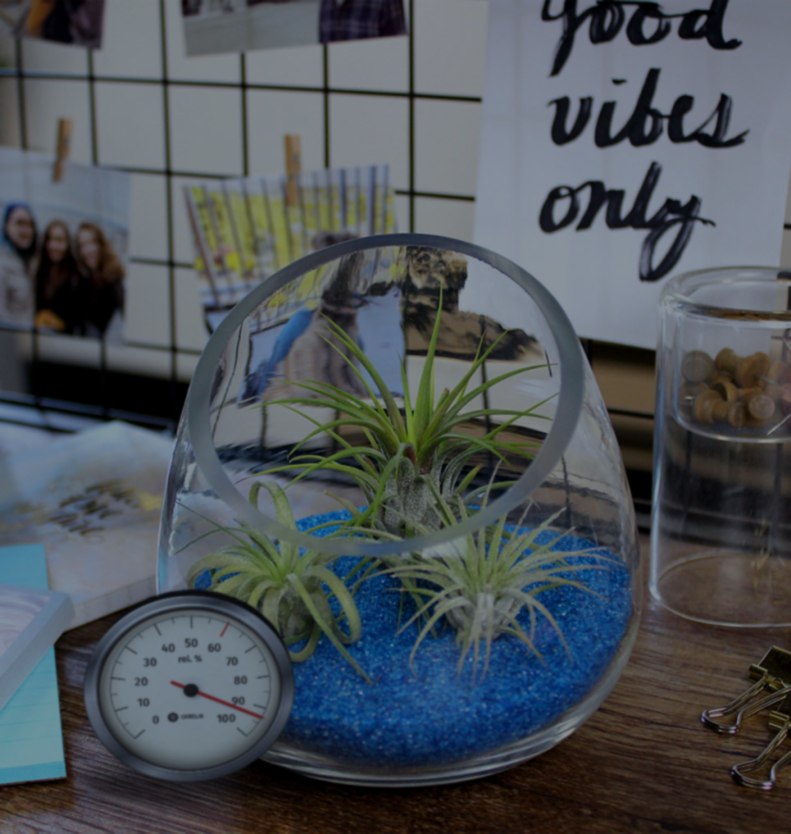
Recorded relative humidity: 92.5; %
